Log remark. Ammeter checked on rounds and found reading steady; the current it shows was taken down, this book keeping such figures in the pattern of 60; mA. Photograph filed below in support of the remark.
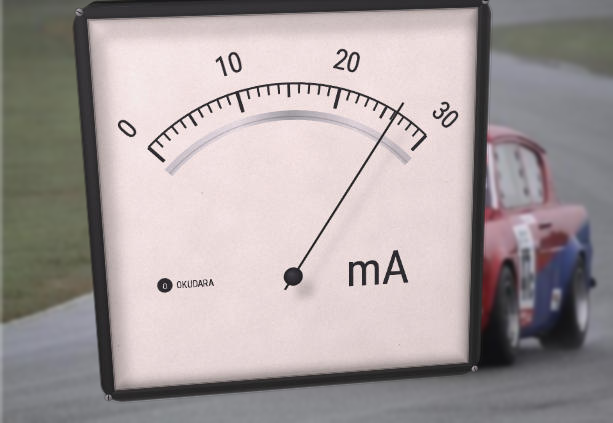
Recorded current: 26; mA
